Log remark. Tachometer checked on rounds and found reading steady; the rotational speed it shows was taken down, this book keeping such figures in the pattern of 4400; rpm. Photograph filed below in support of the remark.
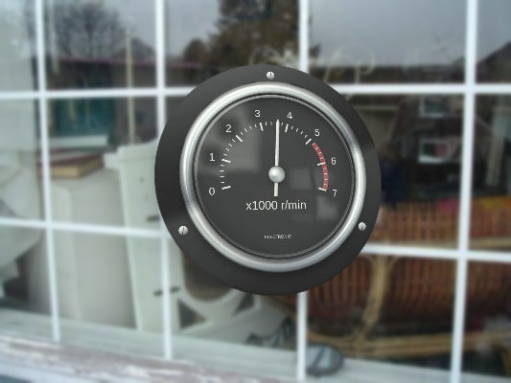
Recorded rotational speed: 3600; rpm
